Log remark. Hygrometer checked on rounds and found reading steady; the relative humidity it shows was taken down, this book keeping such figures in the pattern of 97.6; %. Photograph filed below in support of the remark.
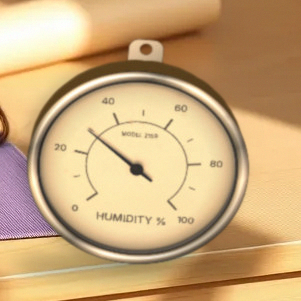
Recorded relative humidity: 30; %
